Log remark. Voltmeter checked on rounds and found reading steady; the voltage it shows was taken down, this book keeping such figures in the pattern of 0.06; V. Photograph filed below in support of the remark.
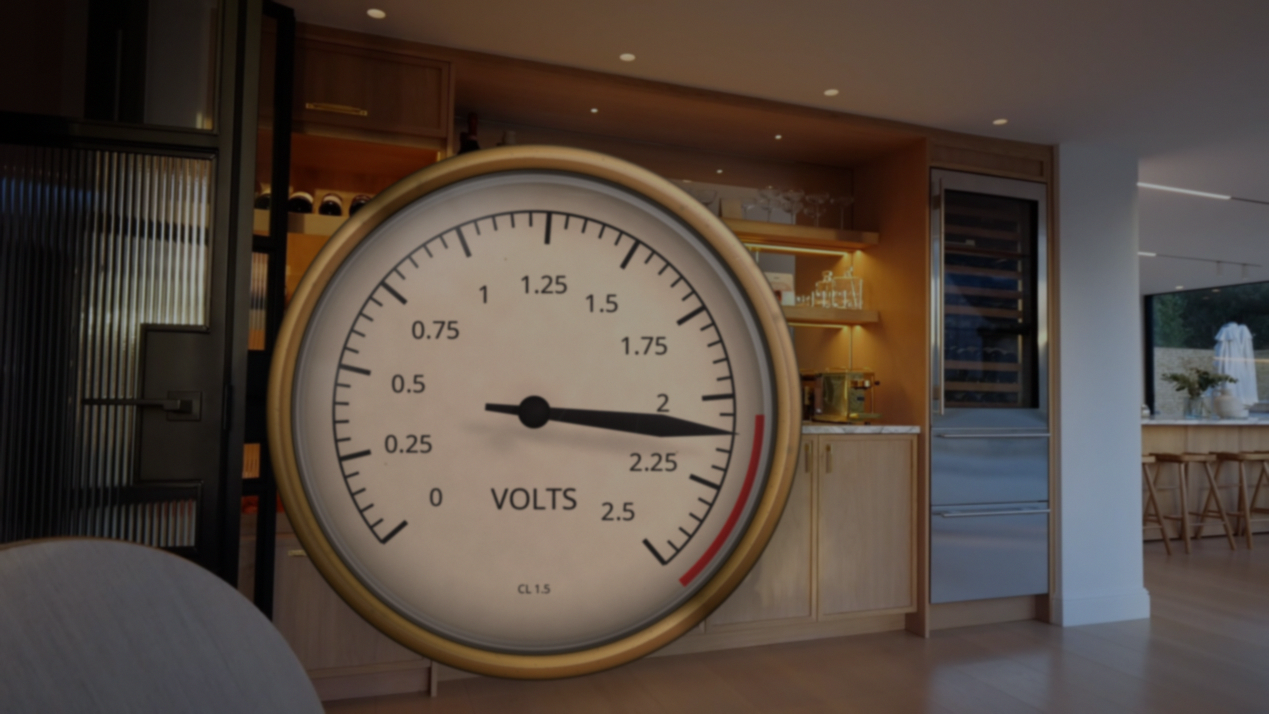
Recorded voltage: 2.1; V
